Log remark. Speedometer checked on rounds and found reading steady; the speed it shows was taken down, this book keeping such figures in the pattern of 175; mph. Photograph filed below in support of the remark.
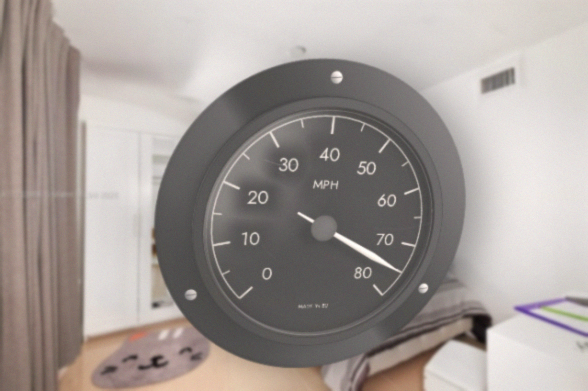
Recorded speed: 75; mph
